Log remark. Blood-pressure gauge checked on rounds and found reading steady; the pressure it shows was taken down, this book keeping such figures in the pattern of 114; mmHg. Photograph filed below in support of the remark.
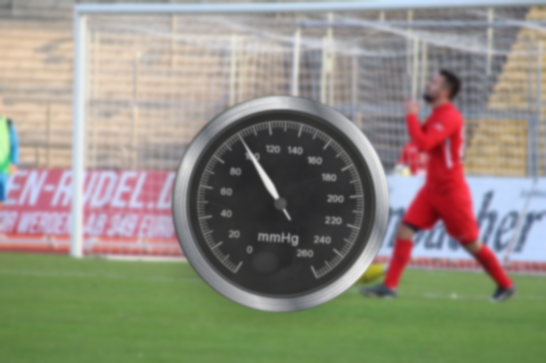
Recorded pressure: 100; mmHg
